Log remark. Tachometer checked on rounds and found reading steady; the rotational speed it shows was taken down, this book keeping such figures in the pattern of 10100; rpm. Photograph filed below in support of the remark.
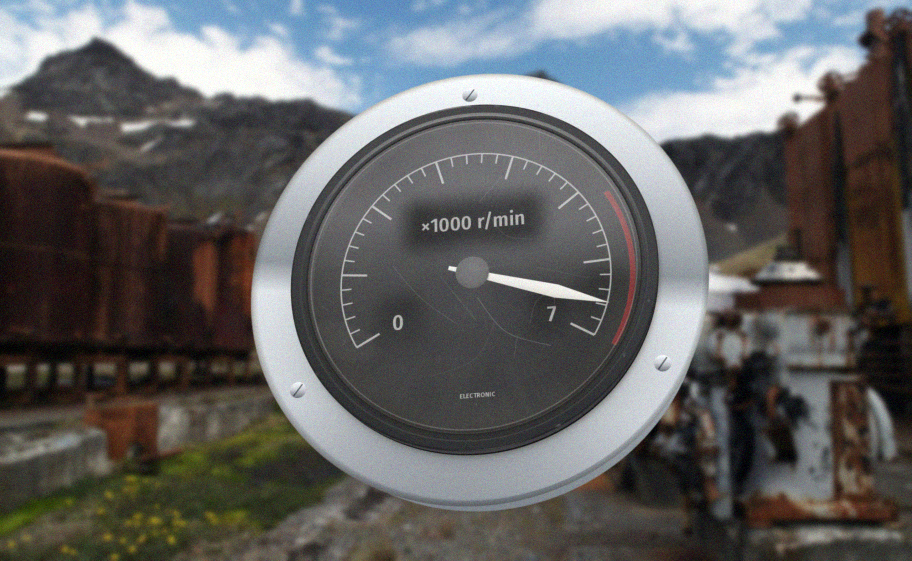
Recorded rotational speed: 6600; rpm
